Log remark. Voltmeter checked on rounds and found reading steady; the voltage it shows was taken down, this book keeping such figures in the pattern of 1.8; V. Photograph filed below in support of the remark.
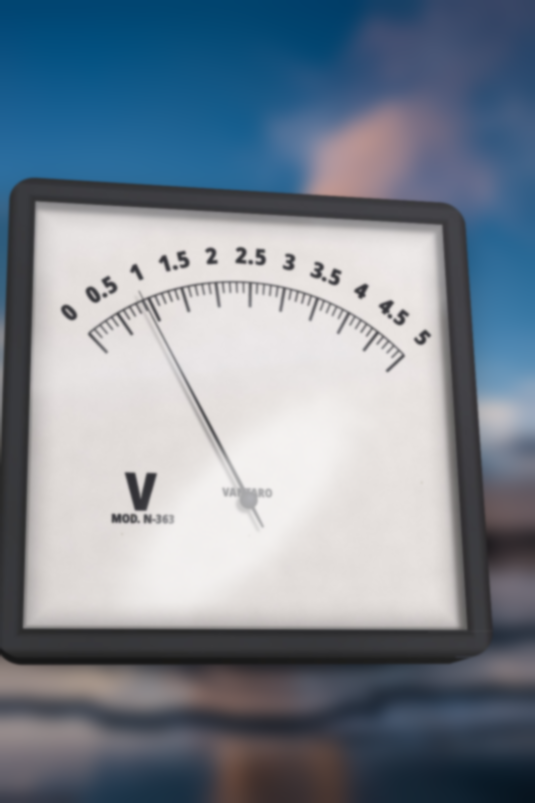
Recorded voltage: 0.9; V
